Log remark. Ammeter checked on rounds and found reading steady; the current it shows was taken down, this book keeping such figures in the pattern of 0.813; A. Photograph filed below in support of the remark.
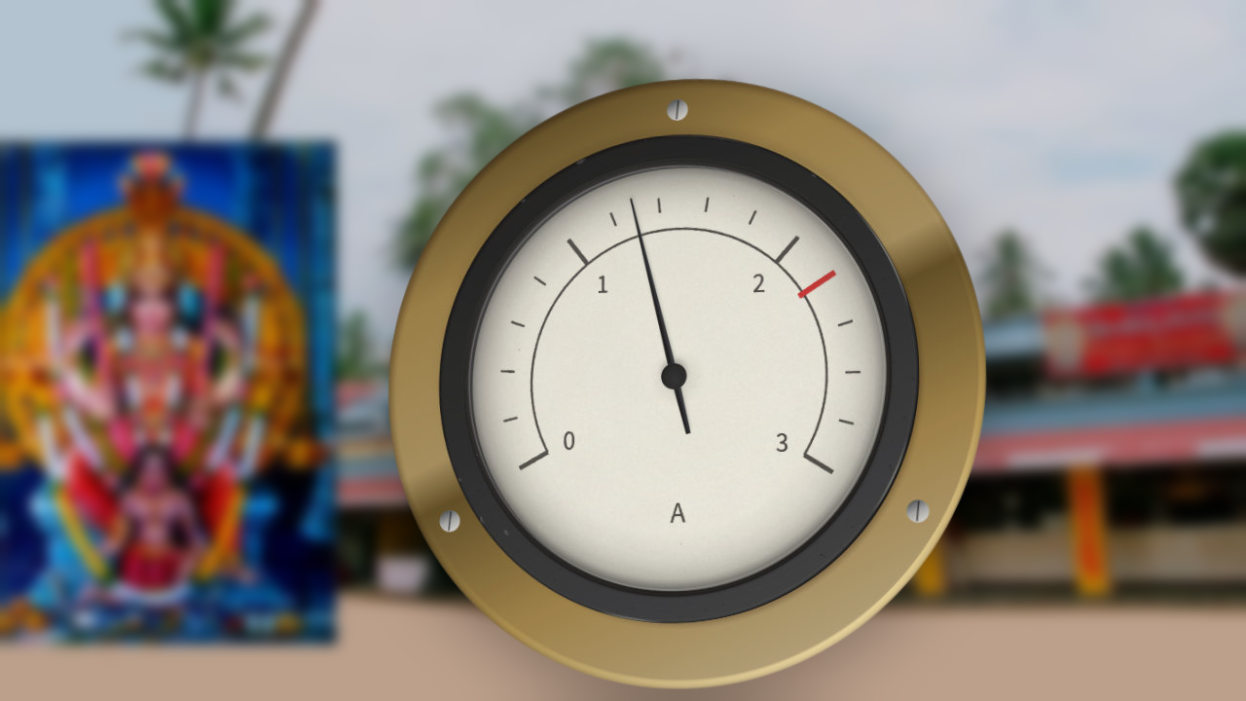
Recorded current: 1.3; A
